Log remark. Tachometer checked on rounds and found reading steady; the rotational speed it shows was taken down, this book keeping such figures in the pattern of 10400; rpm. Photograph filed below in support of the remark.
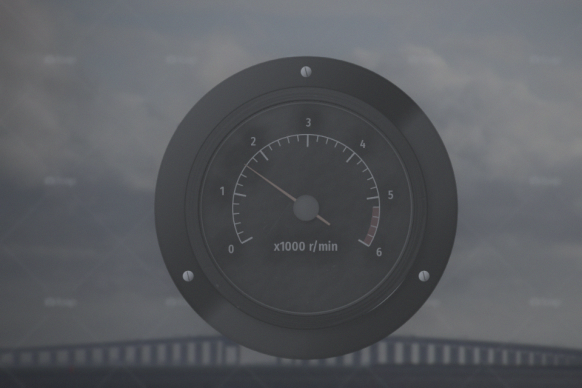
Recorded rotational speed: 1600; rpm
